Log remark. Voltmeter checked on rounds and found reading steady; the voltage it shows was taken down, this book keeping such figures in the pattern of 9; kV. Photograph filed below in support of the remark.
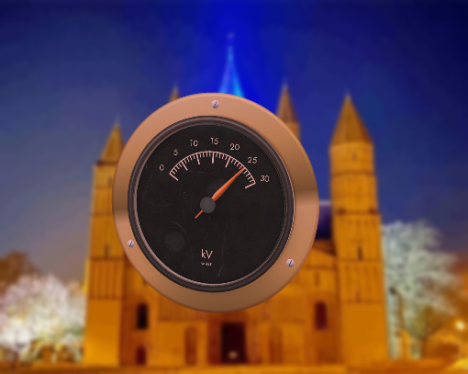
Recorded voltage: 25; kV
